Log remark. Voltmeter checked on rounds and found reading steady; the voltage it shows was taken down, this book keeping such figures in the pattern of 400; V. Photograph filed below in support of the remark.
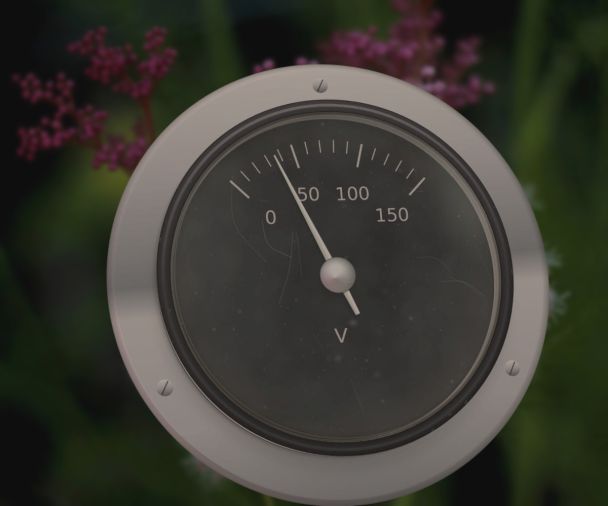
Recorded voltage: 35; V
